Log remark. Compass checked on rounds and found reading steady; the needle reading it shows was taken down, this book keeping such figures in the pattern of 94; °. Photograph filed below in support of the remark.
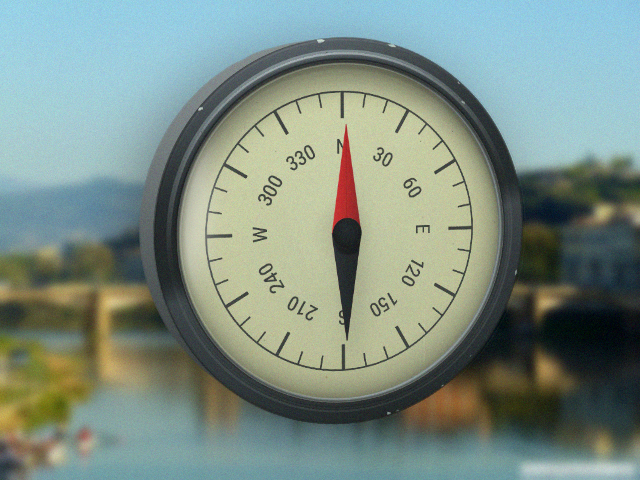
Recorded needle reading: 0; °
